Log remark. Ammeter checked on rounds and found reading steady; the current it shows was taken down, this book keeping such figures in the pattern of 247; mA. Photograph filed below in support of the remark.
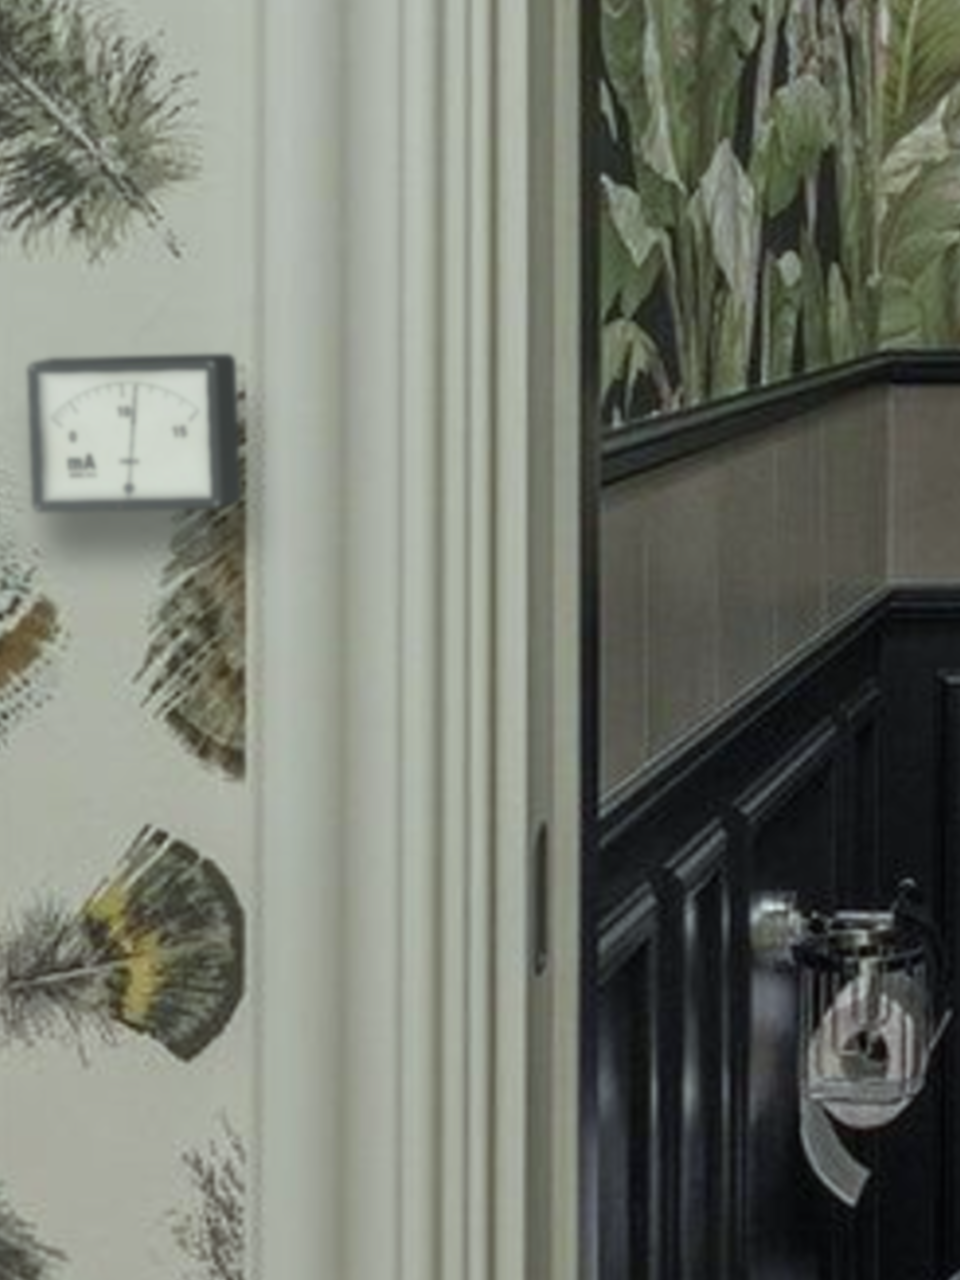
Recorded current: 11; mA
